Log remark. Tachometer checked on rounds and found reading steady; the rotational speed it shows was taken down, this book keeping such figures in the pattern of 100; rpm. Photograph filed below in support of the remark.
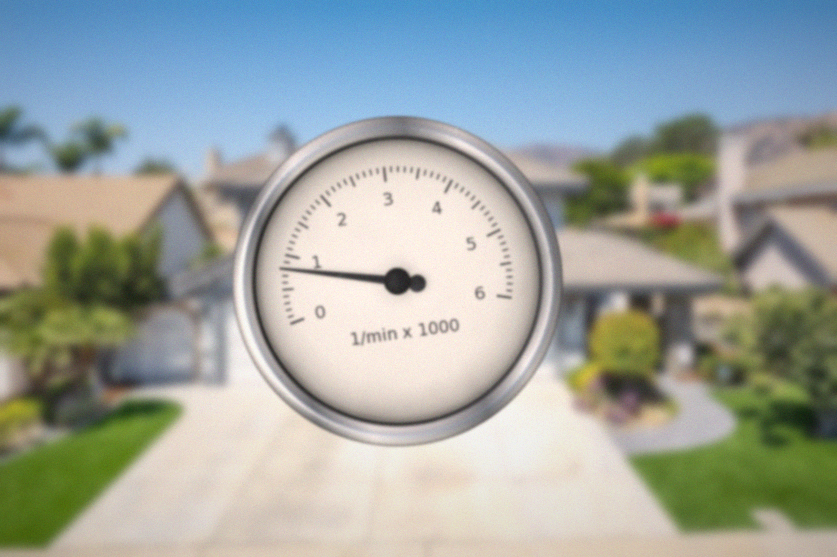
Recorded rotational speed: 800; rpm
